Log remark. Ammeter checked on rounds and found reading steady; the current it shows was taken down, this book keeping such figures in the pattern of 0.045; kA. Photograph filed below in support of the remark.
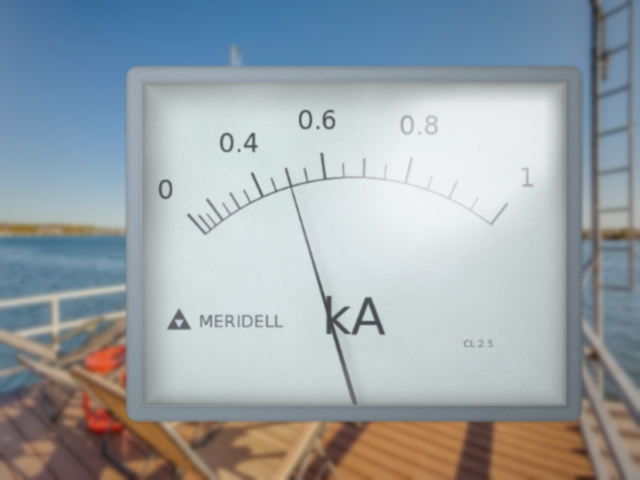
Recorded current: 0.5; kA
